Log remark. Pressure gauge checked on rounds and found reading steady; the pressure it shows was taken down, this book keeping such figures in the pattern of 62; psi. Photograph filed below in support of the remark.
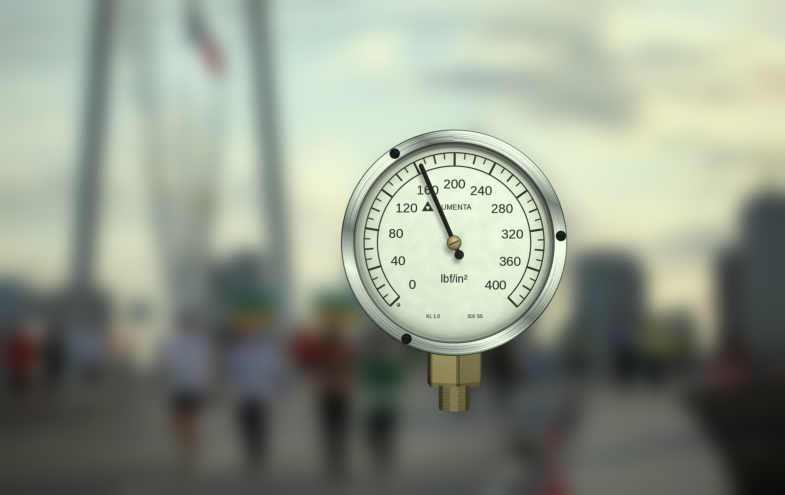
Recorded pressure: 165; psi
